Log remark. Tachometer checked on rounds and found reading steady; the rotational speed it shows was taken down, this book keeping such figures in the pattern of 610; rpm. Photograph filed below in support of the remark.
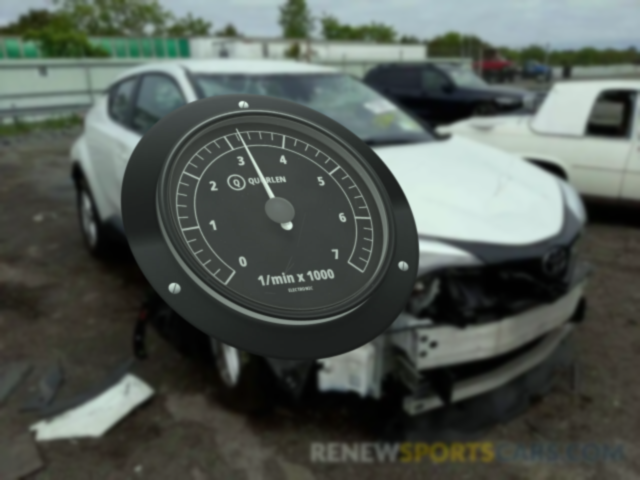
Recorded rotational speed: 3200; rpm
